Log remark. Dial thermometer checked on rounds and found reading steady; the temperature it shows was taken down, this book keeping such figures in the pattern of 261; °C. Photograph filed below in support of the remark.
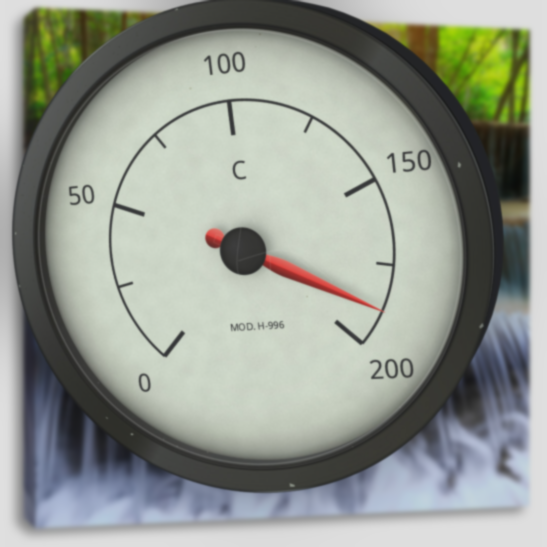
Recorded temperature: 187.5; °C
